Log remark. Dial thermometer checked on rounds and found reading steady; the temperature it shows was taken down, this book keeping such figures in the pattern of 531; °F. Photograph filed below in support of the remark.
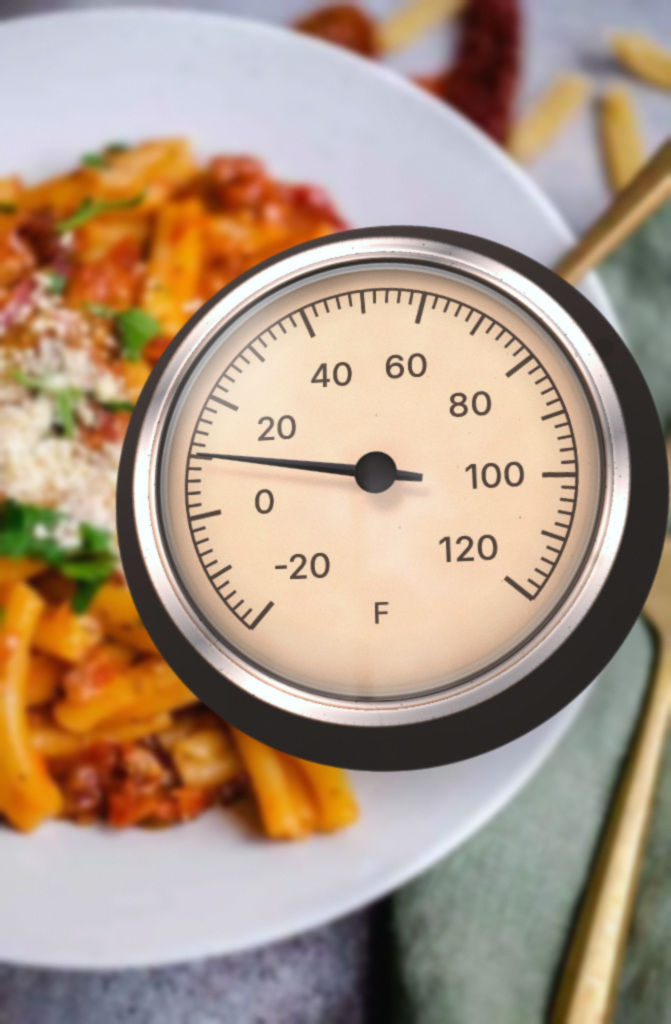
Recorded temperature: 10; °F
